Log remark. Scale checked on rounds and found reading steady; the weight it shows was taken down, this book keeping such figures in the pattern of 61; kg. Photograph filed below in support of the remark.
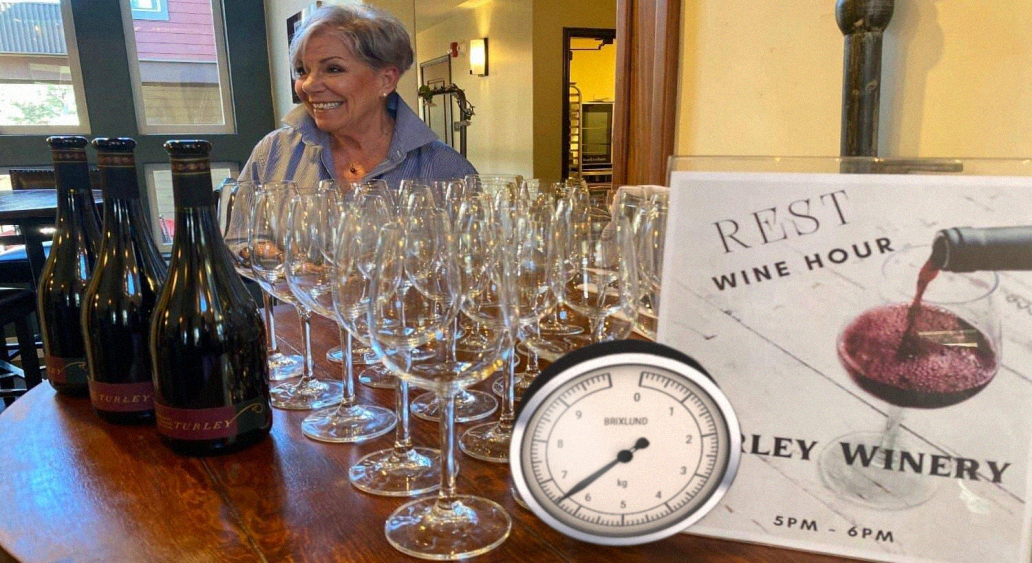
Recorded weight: 6.5; kg
